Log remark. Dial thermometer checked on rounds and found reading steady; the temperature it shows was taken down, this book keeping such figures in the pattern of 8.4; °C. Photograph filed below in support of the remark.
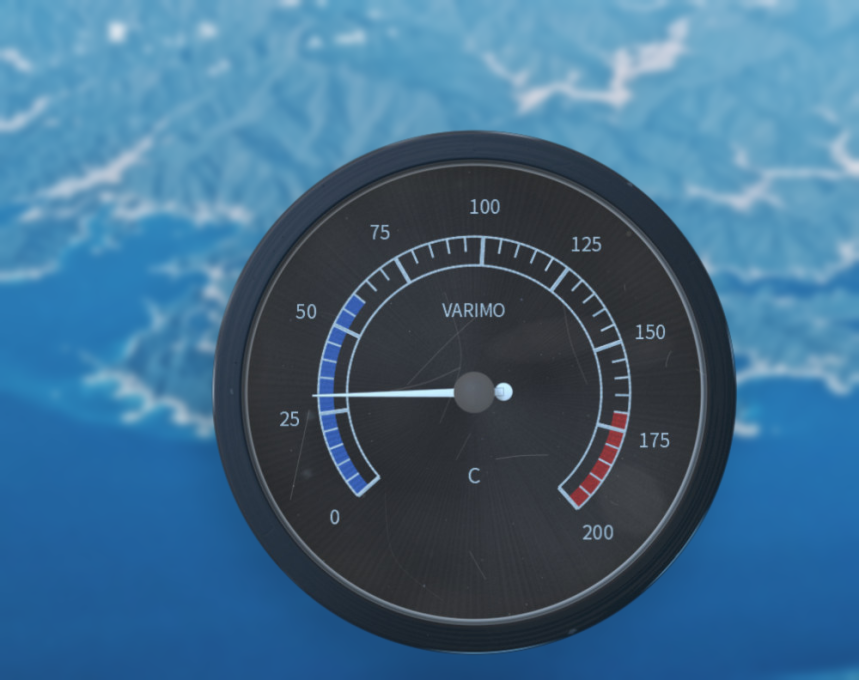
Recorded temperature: 30; °C
